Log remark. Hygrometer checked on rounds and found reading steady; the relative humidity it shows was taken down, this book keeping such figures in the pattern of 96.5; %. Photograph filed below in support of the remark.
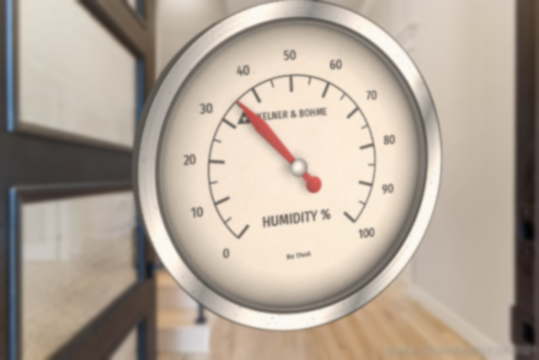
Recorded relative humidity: 35; %
